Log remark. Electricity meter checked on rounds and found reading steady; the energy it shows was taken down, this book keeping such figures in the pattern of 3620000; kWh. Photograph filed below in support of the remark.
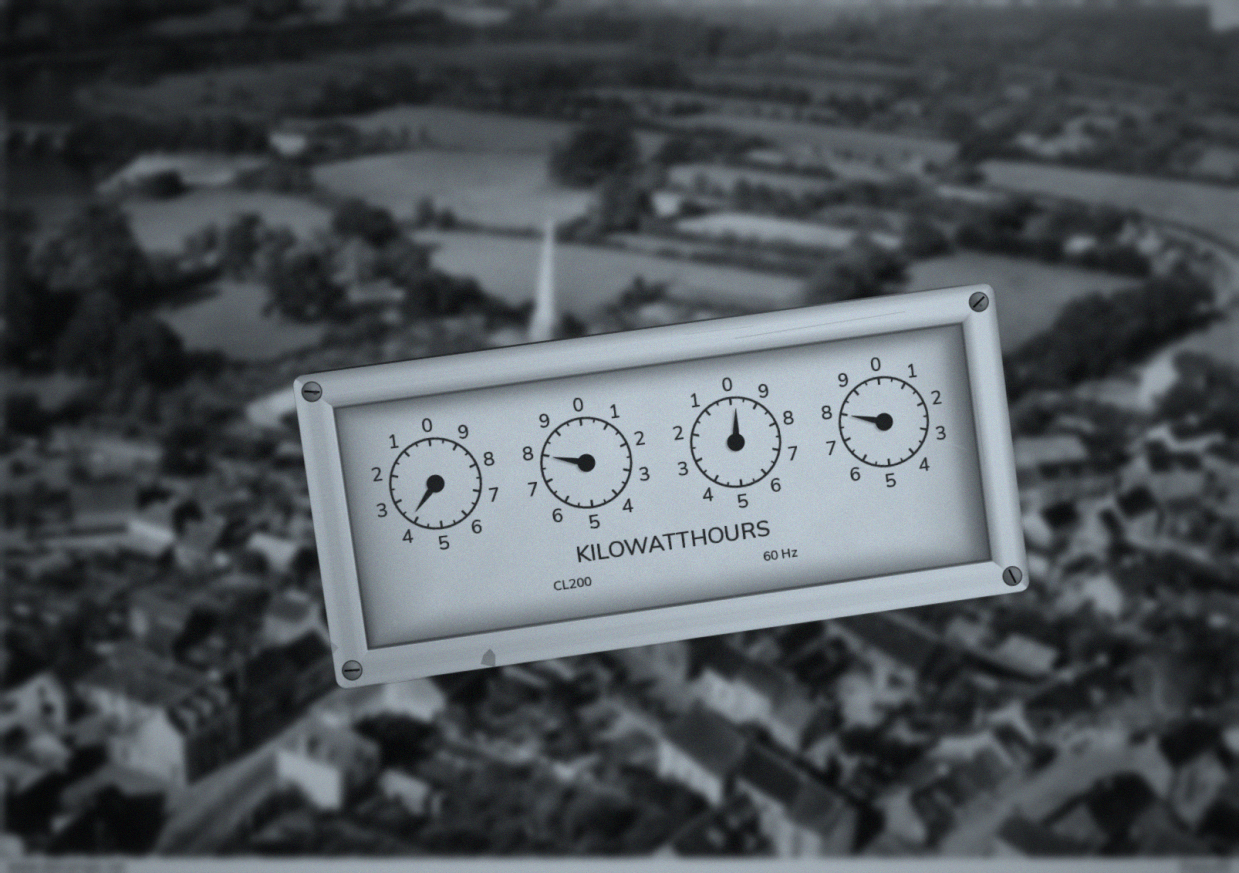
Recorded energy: 3798; kWh
